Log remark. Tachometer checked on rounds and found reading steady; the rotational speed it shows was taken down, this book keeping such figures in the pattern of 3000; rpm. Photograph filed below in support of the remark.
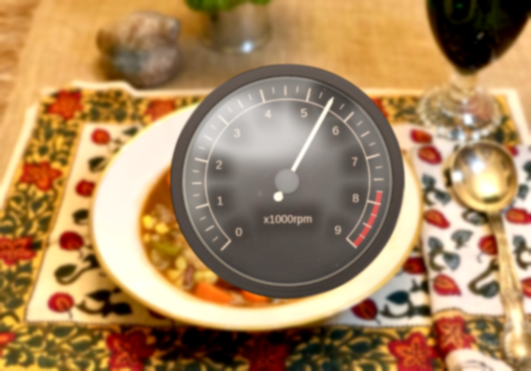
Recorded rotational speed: 5500; rpm
